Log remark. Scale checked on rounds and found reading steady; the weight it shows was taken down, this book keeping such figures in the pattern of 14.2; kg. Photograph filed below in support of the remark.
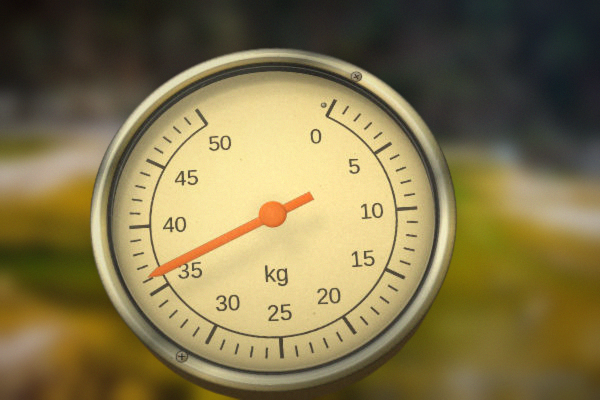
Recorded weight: 36; kg
